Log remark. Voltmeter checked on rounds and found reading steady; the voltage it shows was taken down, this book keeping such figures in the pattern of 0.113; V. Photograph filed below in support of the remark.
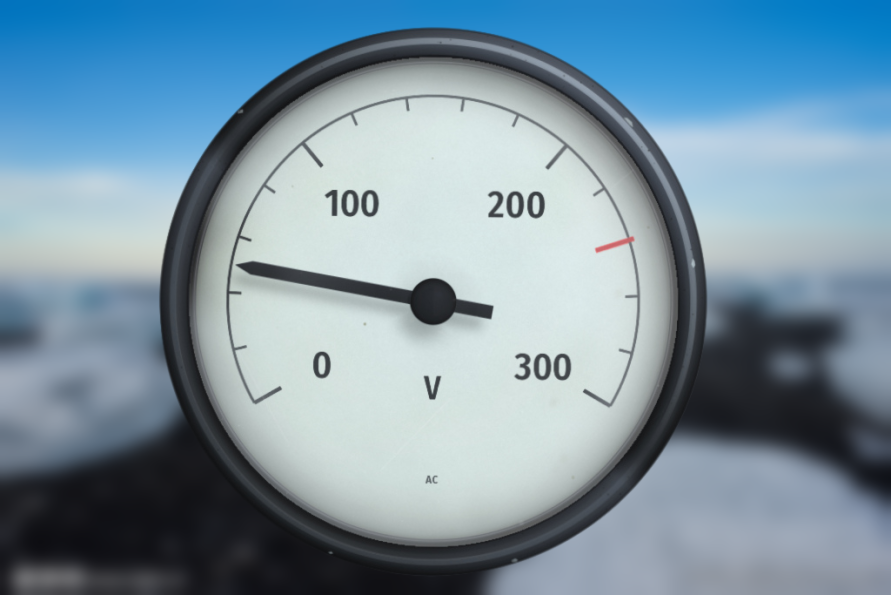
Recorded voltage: 50; V
